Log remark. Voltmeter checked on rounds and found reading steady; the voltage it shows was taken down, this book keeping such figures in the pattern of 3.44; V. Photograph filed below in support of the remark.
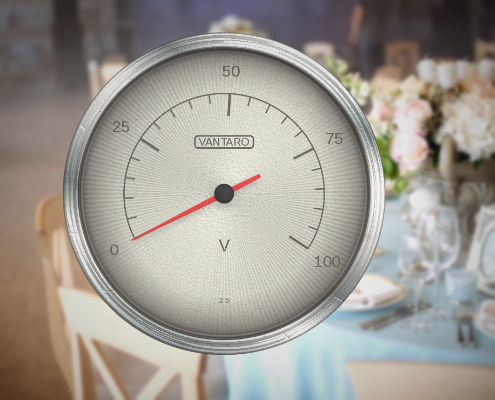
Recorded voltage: 0; V
